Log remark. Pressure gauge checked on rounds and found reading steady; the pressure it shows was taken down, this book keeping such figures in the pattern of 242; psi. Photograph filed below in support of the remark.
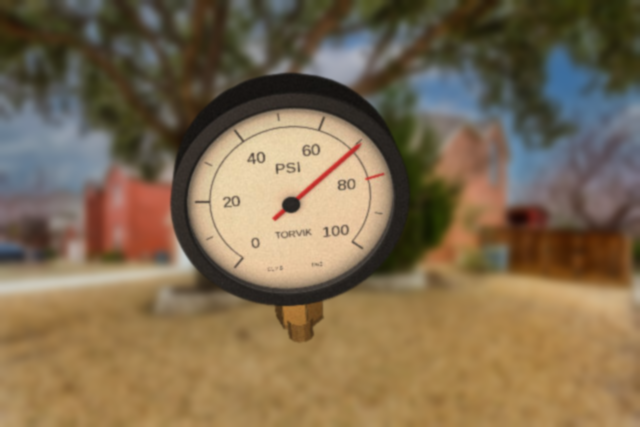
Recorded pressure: 70; psi
